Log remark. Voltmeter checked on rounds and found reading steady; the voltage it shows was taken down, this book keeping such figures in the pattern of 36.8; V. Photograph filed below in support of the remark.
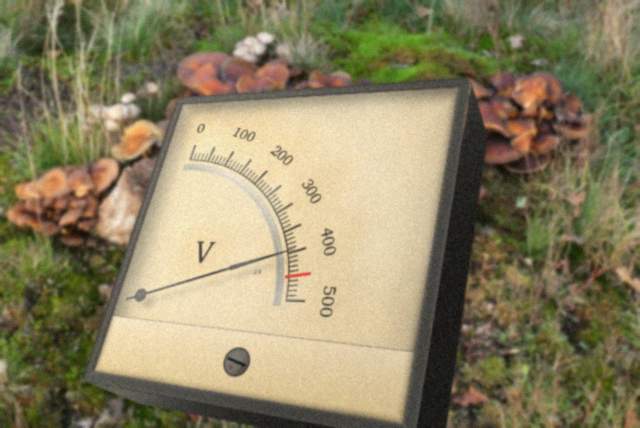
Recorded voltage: 400; V
